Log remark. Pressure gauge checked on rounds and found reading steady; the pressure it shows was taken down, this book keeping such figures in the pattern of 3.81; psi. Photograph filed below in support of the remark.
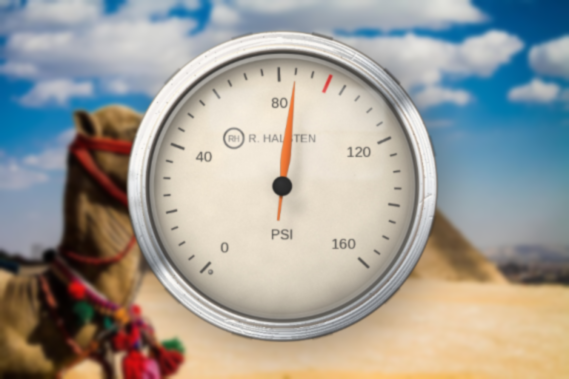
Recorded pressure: 85; psi
